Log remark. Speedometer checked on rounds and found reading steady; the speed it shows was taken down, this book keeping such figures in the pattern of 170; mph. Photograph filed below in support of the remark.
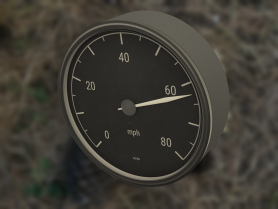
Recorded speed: 62.5; mph
